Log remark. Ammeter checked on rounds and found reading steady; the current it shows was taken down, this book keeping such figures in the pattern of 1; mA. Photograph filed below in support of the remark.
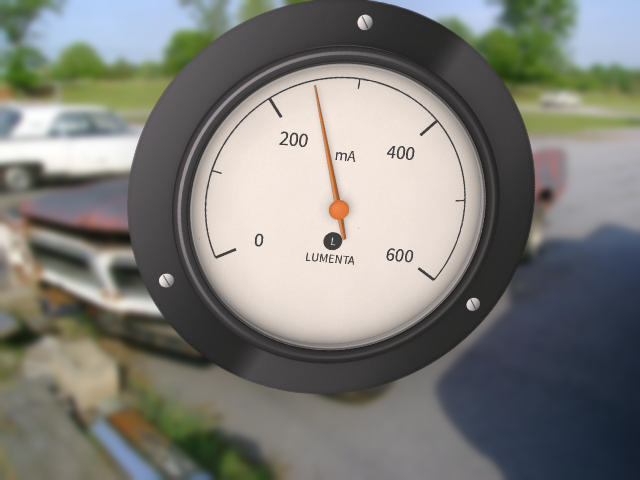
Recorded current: 250; mA
